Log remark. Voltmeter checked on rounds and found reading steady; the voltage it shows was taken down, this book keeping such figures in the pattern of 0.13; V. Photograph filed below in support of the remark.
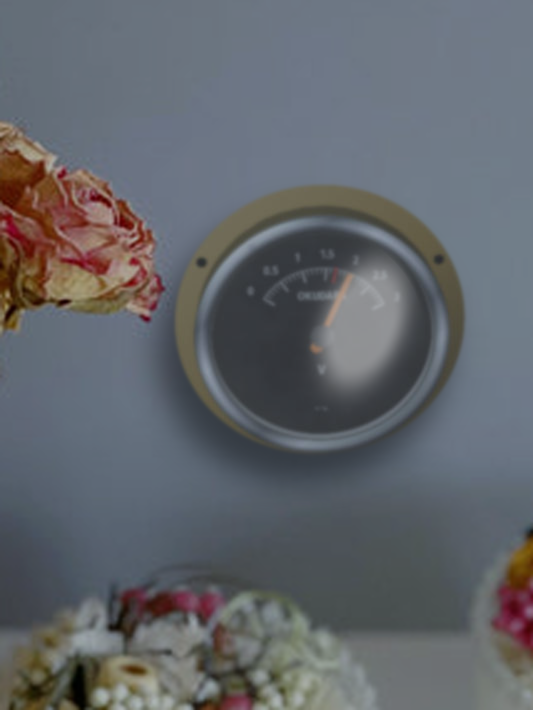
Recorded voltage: 2; V
